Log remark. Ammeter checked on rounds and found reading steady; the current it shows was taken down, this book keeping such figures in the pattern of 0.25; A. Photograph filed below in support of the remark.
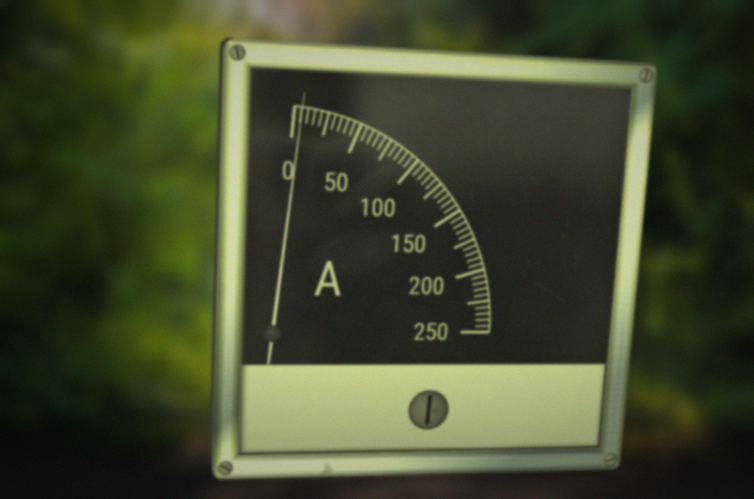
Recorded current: 5; A
